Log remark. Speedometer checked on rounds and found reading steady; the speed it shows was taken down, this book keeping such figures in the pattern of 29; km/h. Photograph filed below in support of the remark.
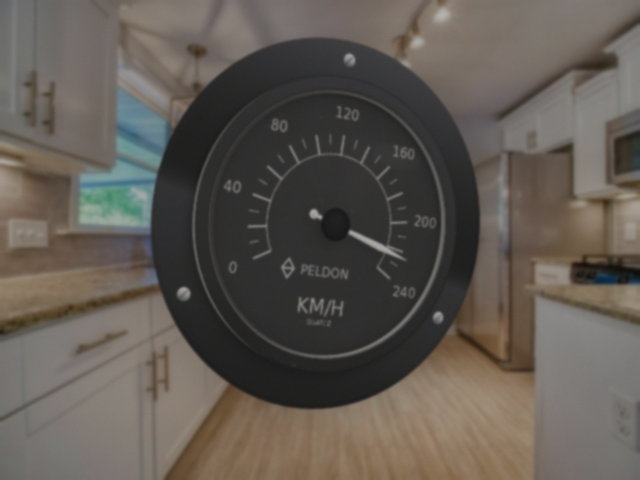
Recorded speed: 225; km/h
